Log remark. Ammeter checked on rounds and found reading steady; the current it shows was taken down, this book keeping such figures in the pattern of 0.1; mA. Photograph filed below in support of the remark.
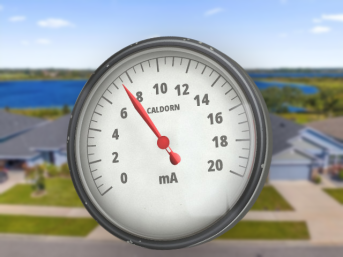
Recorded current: 7.5; mA
